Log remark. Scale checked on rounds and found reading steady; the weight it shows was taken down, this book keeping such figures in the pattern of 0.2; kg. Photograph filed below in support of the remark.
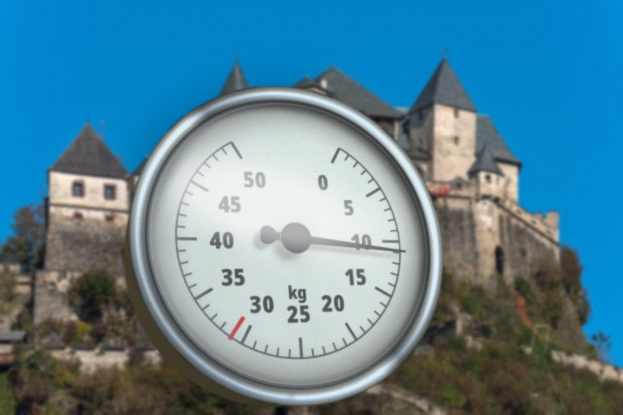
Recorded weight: 11; kg
